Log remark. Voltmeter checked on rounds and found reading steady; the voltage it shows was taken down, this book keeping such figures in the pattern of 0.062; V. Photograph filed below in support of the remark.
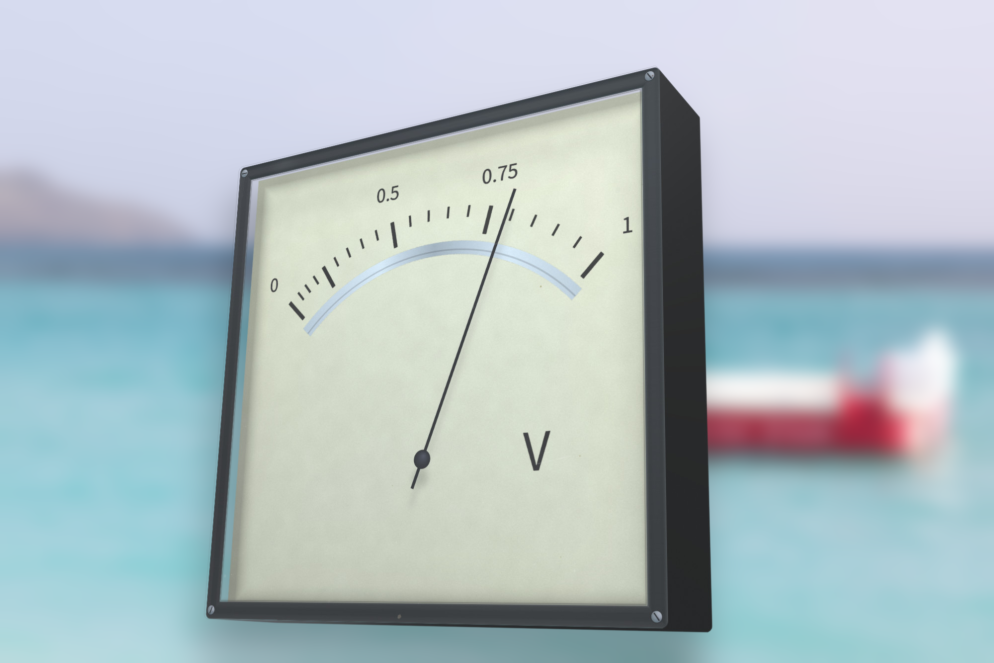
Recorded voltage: 0.8; V
